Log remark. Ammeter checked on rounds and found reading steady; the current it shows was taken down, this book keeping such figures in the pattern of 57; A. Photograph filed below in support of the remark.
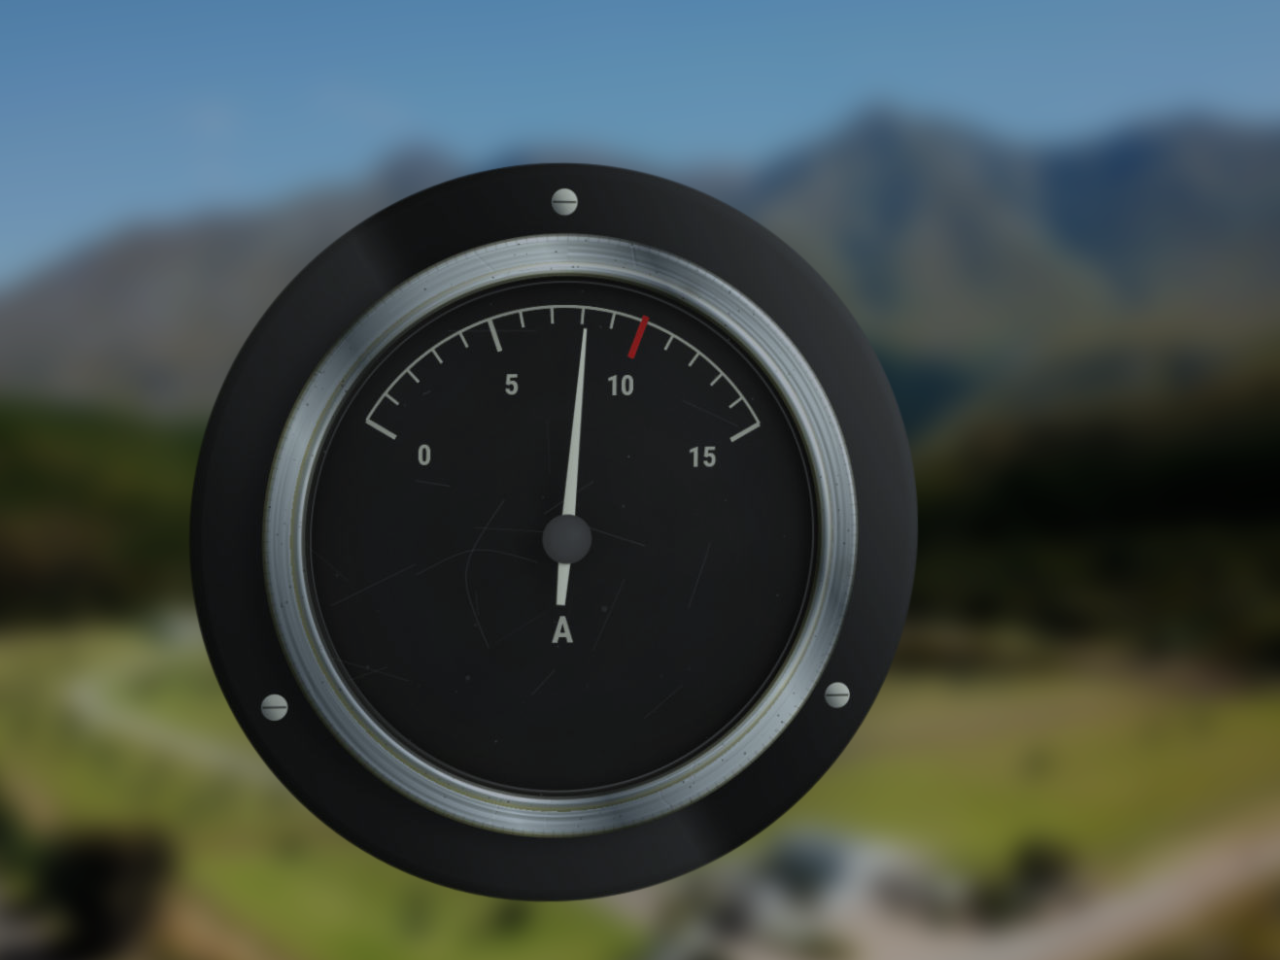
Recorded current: 8; A
